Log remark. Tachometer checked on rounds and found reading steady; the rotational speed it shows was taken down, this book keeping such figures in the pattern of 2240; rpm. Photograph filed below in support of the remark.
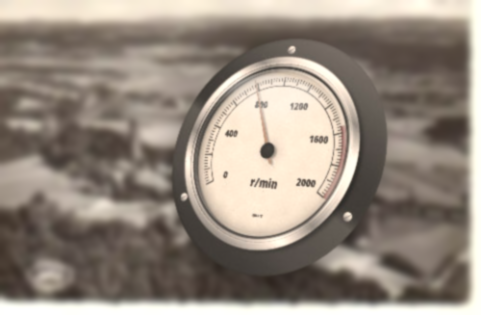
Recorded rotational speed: 800; rpm
